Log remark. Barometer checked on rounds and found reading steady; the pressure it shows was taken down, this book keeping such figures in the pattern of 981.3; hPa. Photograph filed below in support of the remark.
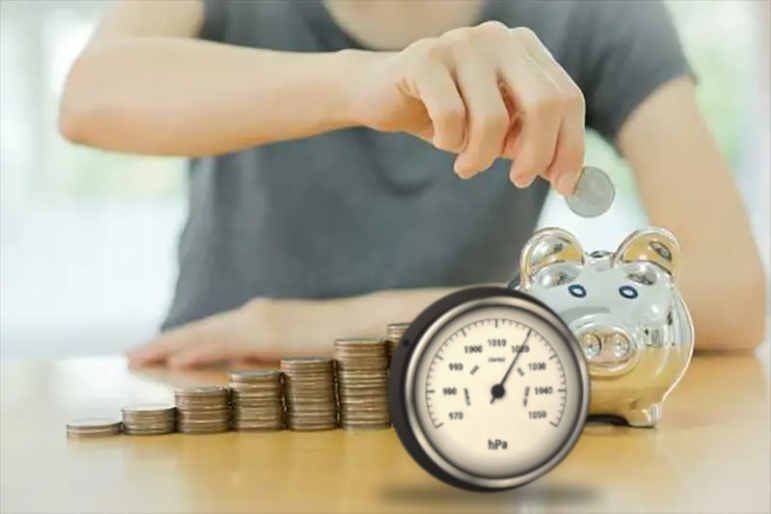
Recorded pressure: 1020; hPa
